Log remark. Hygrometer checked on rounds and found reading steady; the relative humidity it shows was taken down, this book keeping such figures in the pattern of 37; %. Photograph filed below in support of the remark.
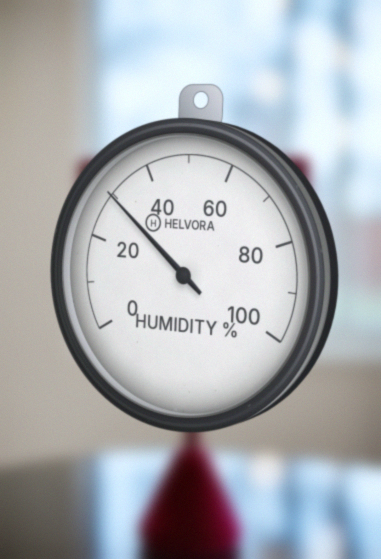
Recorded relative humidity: 30; %
